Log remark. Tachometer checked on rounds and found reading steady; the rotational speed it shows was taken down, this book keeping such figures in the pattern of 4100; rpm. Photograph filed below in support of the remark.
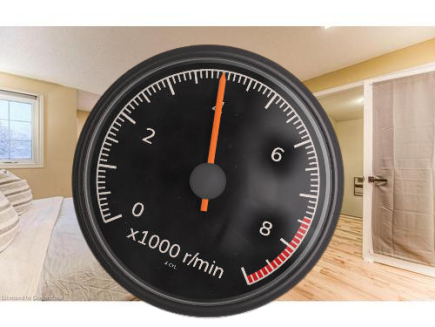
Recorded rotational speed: 4000; rpm
